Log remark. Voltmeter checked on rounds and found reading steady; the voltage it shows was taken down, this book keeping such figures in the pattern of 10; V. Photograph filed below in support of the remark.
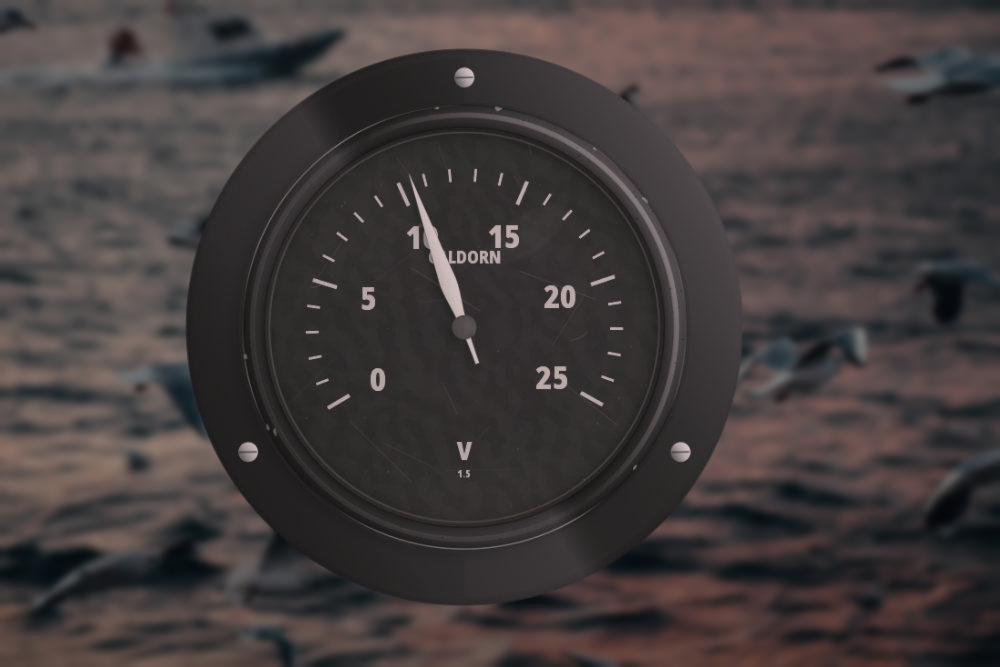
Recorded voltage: 10.5; V
